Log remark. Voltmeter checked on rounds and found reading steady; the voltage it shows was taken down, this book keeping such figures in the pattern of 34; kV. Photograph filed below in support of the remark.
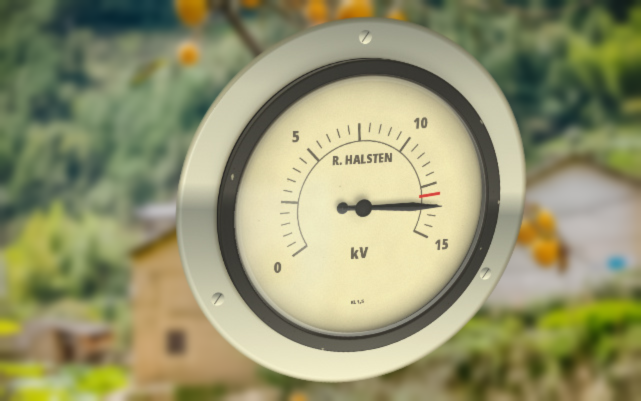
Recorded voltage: 13.5; kV
